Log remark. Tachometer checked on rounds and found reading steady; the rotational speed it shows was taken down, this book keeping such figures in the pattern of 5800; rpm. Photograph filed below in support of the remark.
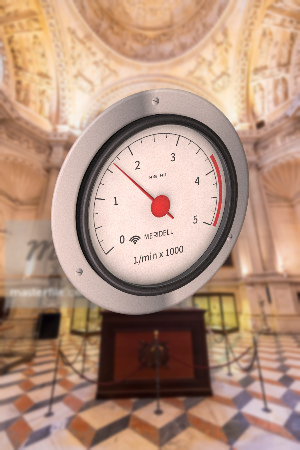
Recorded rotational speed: 1625; rpm
